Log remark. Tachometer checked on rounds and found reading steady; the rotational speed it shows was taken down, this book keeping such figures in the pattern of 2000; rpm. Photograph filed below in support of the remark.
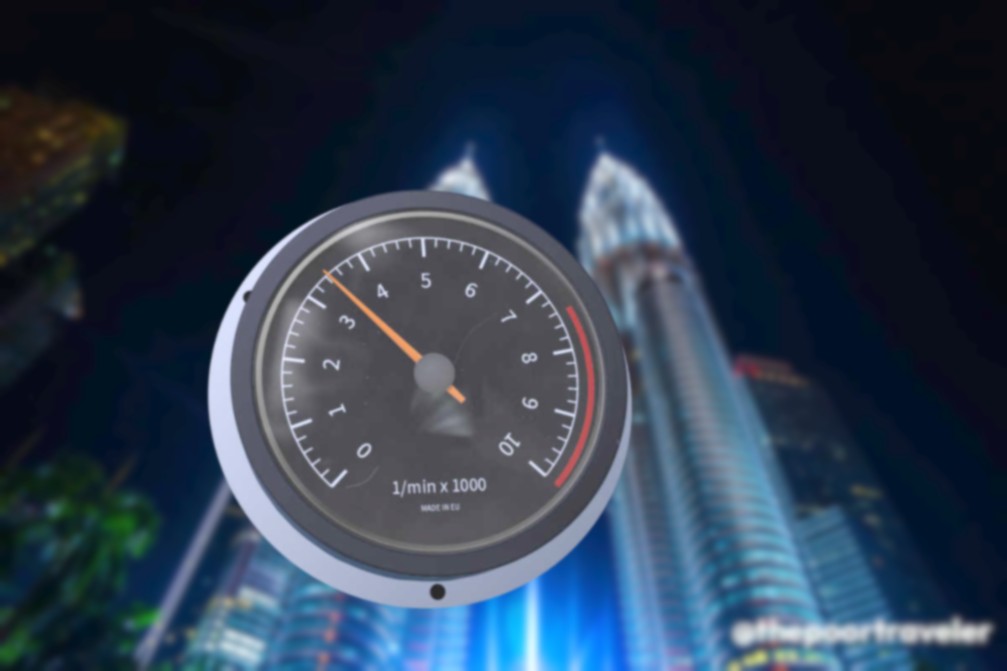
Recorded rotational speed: 3400; rpm
